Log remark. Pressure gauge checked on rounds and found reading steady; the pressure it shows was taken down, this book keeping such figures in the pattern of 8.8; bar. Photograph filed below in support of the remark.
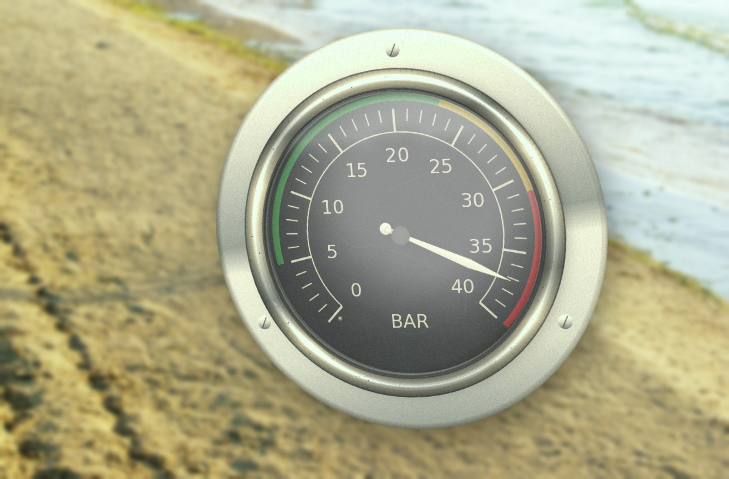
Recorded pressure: 37; bar
